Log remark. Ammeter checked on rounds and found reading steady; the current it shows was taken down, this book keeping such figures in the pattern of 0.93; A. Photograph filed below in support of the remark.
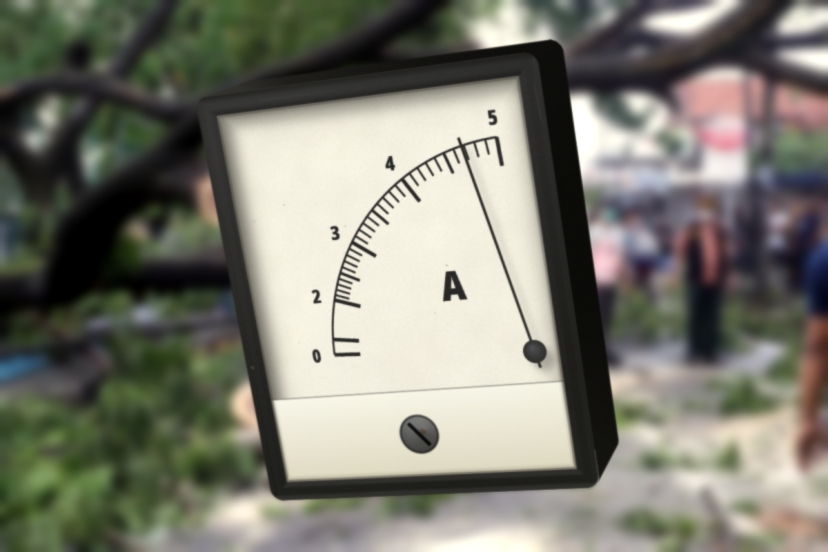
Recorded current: 4.7; A
